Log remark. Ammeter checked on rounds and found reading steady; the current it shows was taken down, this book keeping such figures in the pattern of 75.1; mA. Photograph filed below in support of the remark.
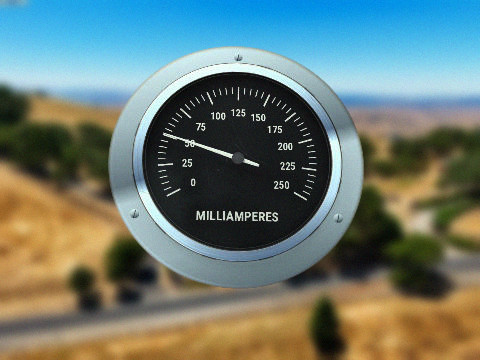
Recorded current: 50; mA
